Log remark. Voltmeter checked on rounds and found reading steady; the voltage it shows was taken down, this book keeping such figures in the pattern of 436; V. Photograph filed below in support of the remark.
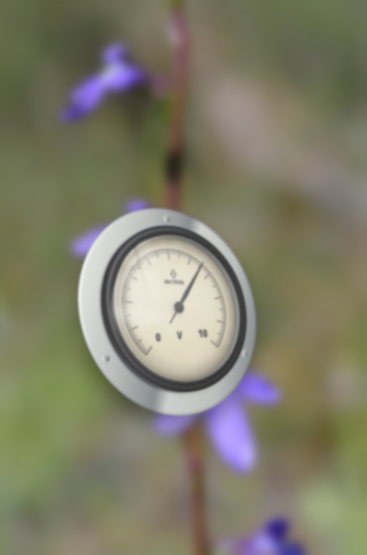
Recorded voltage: 6.5; V
